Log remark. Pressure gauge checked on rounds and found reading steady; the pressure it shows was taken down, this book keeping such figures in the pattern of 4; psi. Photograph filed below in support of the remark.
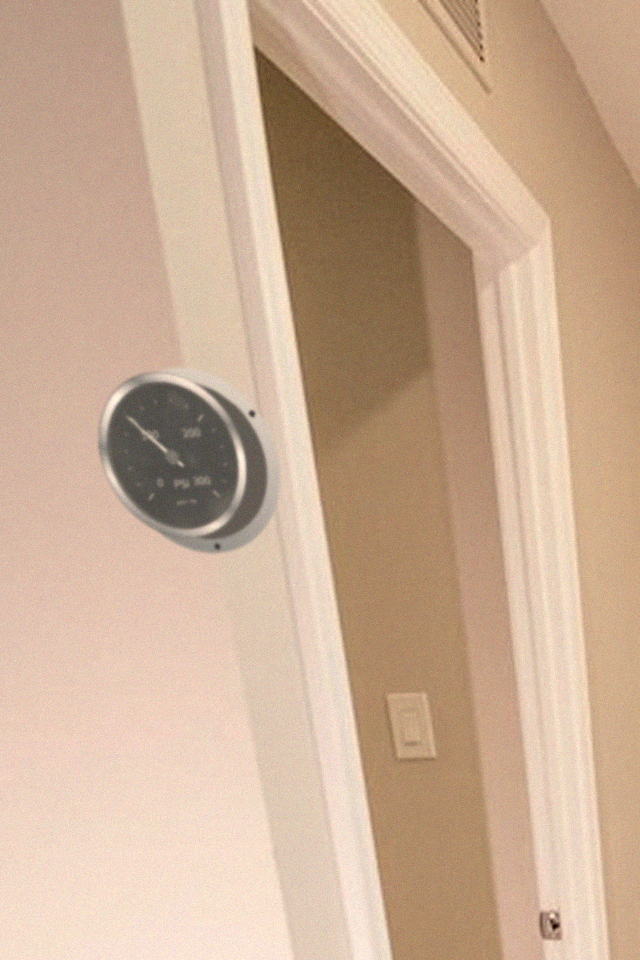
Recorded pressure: 100; psi
